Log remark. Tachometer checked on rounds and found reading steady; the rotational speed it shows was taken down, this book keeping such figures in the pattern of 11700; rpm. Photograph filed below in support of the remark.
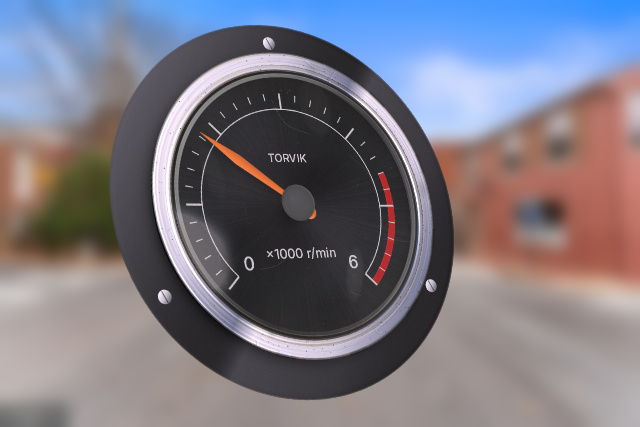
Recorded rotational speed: 1800; rpm
